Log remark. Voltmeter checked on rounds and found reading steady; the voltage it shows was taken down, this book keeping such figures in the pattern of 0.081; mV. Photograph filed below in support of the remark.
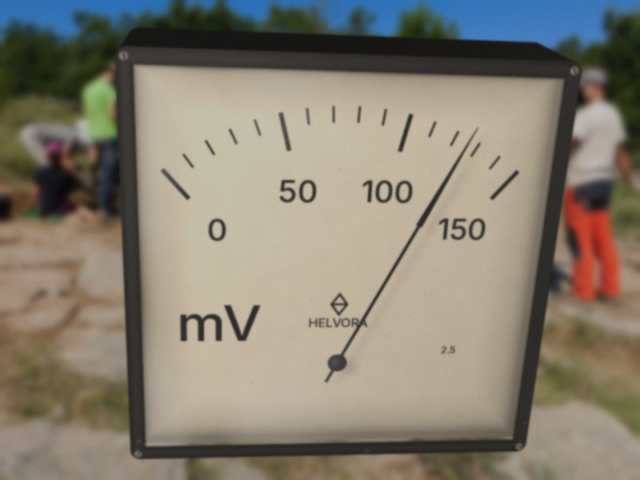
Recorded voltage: 125; mV
